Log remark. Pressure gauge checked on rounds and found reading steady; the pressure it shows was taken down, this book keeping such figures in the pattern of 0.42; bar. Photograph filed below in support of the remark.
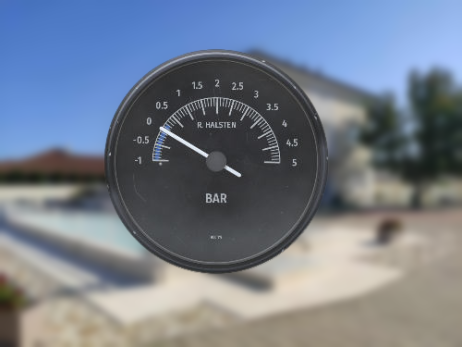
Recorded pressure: 0; bar
